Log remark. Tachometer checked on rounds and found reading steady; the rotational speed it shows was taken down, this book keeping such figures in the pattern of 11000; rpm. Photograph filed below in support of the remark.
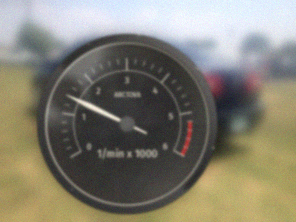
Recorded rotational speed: 1400; rpm
